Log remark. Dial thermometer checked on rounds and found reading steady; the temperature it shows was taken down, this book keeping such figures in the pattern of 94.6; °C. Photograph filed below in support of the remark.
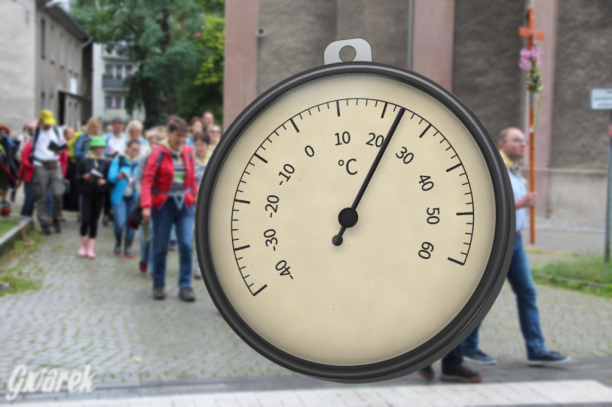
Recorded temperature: 24; °C
